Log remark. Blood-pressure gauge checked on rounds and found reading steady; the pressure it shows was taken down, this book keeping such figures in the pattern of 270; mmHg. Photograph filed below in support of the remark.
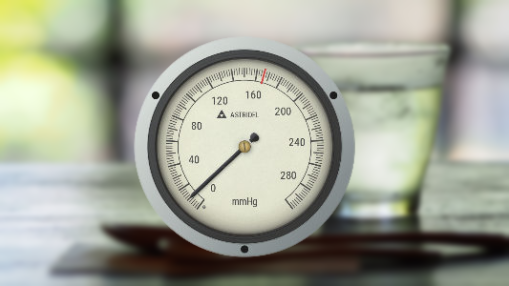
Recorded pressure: 10; mmHg
